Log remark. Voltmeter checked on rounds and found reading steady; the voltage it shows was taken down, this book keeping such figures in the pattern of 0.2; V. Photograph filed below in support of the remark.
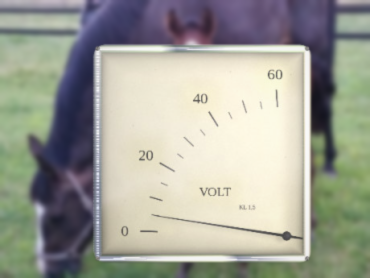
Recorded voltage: 5; V
